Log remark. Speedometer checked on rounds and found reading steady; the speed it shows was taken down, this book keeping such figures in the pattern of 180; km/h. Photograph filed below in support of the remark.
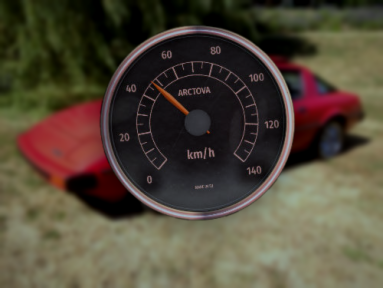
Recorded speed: 47.5; km/h
